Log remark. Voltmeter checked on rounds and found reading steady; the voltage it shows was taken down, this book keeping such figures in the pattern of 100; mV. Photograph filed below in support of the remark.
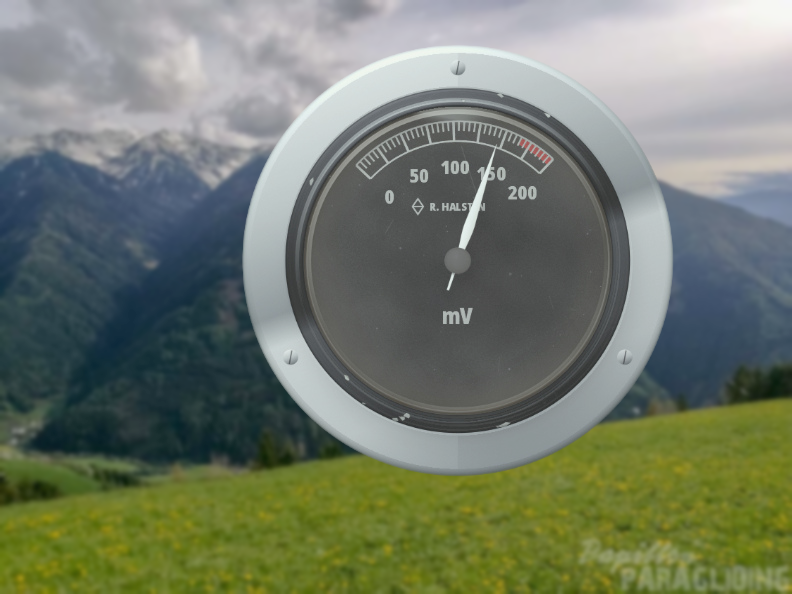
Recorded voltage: 145; mV
